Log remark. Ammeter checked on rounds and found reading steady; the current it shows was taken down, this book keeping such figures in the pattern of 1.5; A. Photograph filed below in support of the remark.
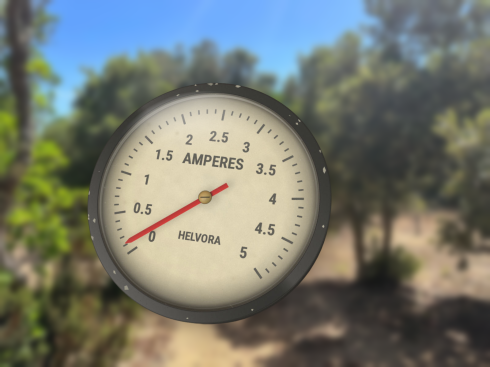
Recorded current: 0.1; A
